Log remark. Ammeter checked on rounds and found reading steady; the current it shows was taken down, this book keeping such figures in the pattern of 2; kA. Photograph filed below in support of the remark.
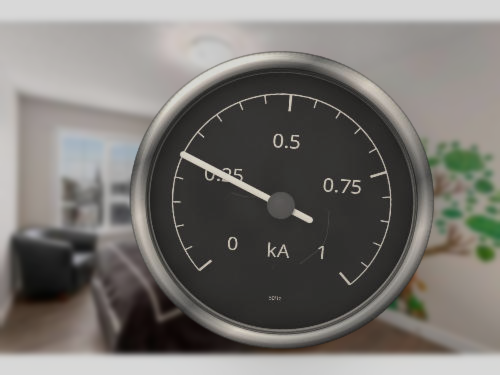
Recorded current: 0.25; kA
